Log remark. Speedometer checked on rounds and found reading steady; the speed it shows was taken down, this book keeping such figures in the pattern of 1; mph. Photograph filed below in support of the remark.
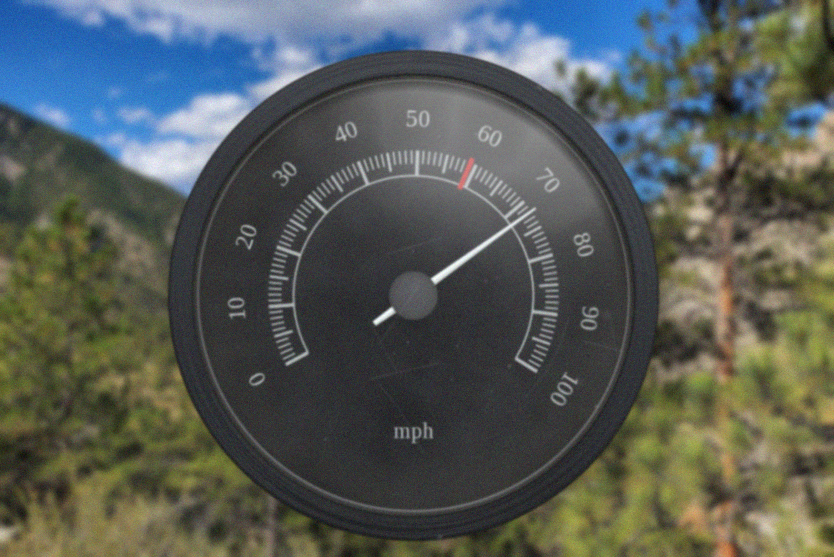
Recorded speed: 72; mph
